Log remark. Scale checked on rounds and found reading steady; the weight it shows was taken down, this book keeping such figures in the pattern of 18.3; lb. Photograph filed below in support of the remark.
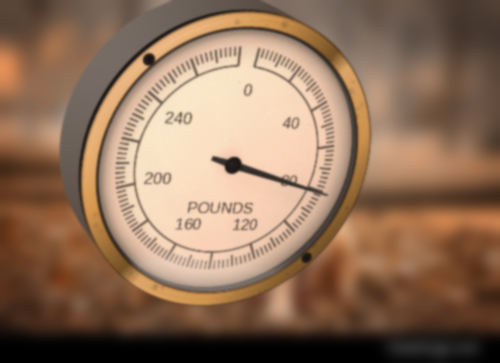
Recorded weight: 80; lb
